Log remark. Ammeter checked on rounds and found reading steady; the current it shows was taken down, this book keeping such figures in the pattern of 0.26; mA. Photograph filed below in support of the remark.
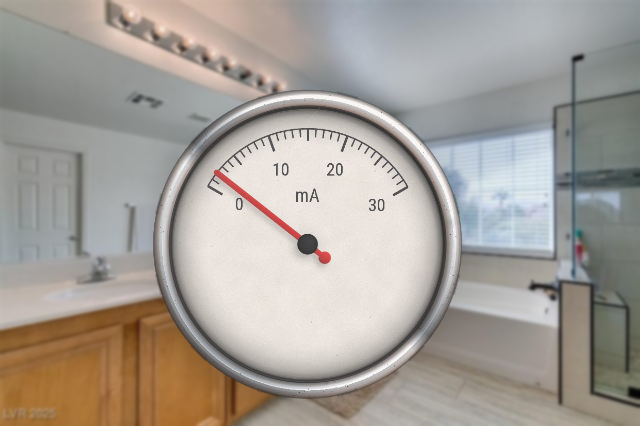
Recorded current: 2; mA
